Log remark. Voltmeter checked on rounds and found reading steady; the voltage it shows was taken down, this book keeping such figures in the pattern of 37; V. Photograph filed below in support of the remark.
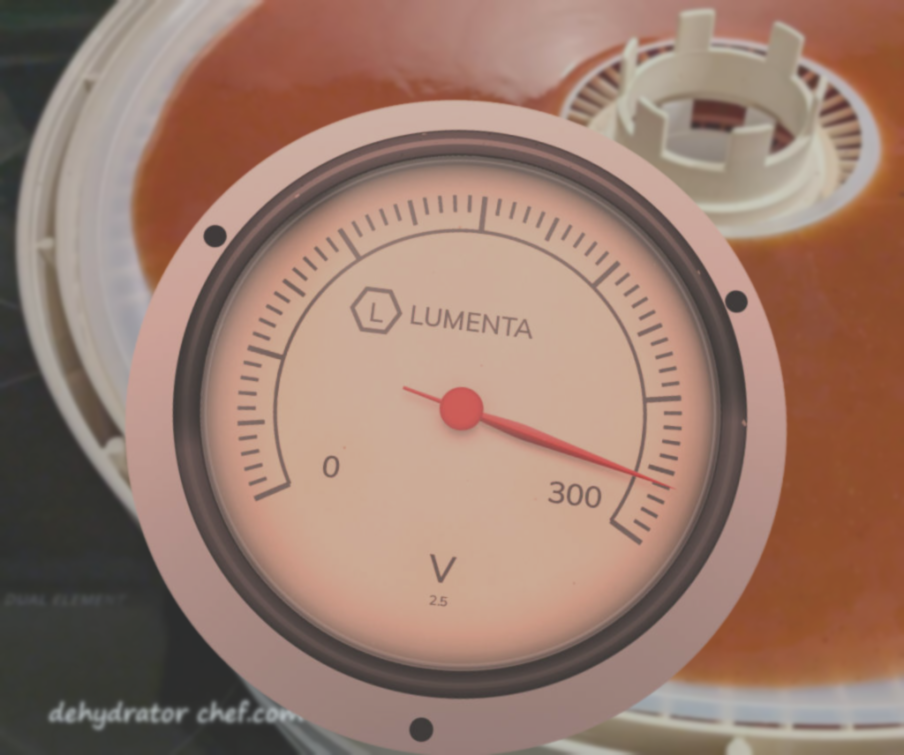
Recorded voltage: 280; V
